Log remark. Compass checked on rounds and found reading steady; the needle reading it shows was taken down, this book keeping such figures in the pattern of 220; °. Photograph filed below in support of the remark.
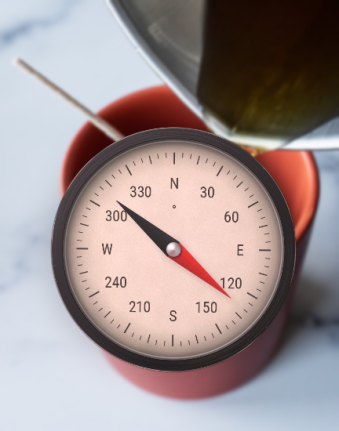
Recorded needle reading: 130; °
